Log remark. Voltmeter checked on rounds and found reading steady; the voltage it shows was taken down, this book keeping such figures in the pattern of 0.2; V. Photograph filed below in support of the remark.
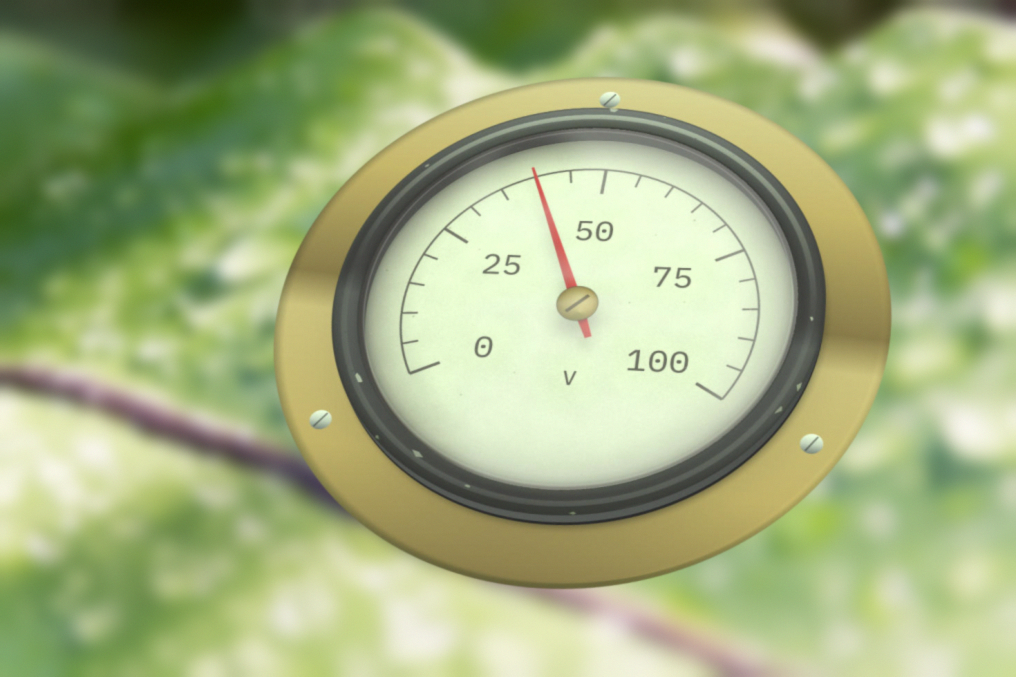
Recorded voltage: 40; V
